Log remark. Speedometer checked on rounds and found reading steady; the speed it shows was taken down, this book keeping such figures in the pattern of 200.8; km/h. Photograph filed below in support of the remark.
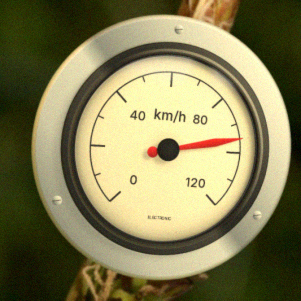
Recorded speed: 95; km/h
